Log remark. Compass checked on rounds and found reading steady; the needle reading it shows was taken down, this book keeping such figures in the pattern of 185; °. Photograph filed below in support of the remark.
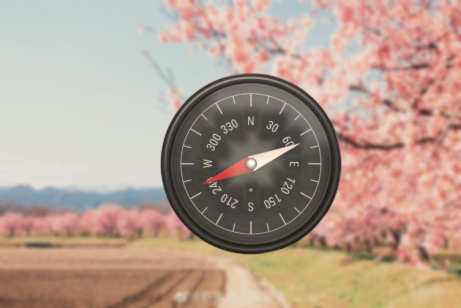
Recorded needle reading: 247.5; °
